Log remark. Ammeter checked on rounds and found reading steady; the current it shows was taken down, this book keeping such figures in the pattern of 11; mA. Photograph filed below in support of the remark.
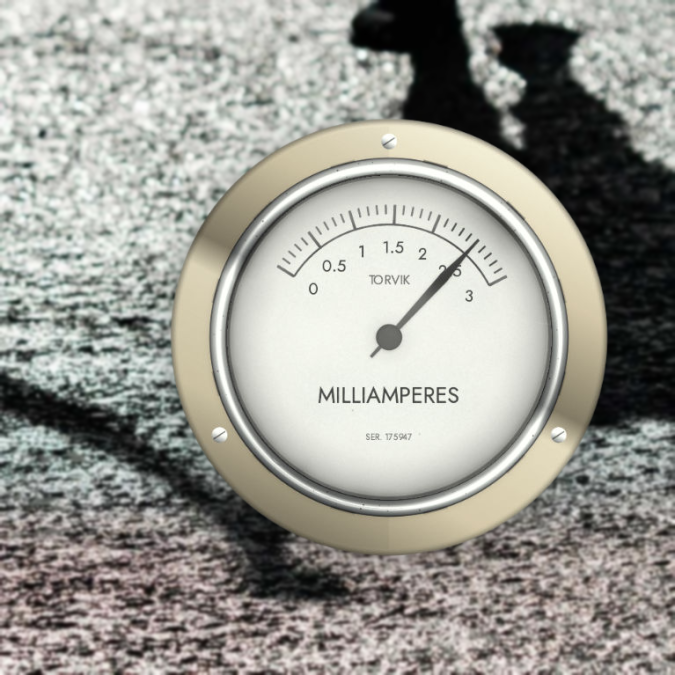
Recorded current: 2.5; mA
